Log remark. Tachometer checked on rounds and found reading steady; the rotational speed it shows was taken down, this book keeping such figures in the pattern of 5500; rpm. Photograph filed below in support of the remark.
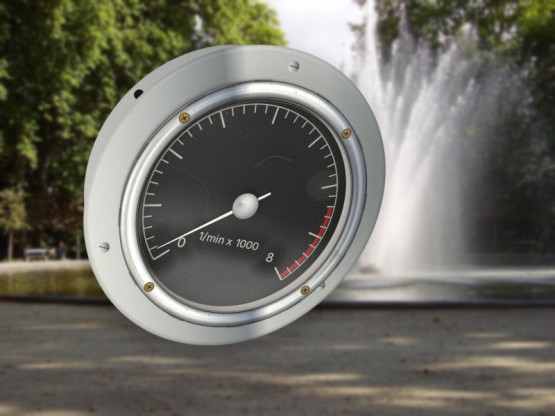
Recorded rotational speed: 200; rpm
